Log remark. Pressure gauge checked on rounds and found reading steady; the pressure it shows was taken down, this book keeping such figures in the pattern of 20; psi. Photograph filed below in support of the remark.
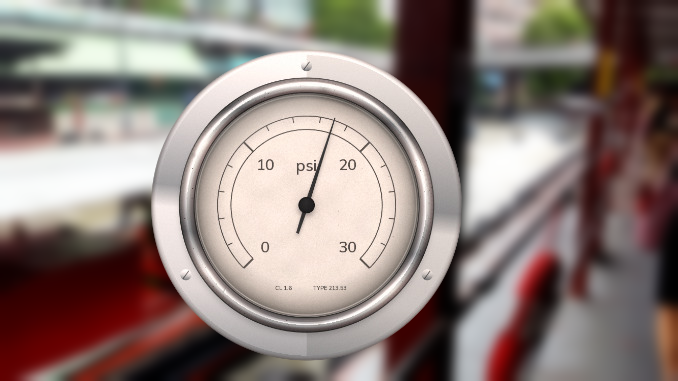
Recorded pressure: 17; psi
